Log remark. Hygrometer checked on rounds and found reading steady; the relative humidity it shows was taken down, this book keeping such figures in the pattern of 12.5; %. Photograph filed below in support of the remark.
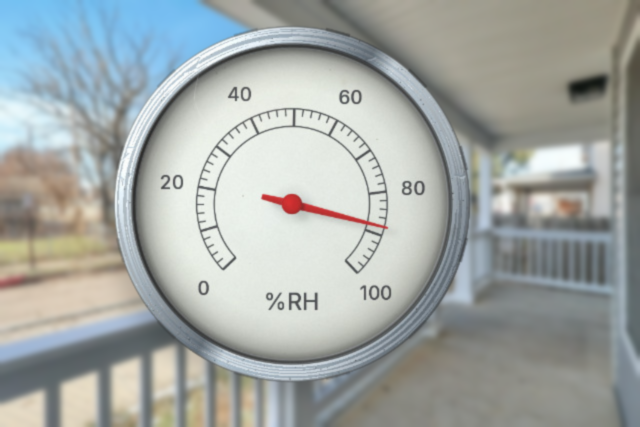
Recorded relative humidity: 88; %
